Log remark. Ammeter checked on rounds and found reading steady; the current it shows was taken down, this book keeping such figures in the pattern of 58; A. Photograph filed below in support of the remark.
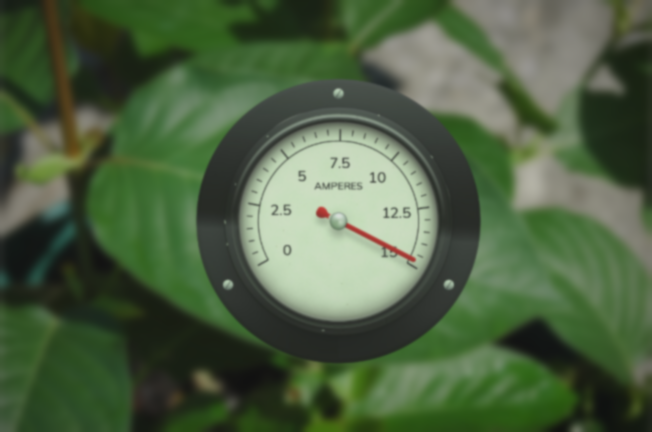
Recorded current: 14.75; A
